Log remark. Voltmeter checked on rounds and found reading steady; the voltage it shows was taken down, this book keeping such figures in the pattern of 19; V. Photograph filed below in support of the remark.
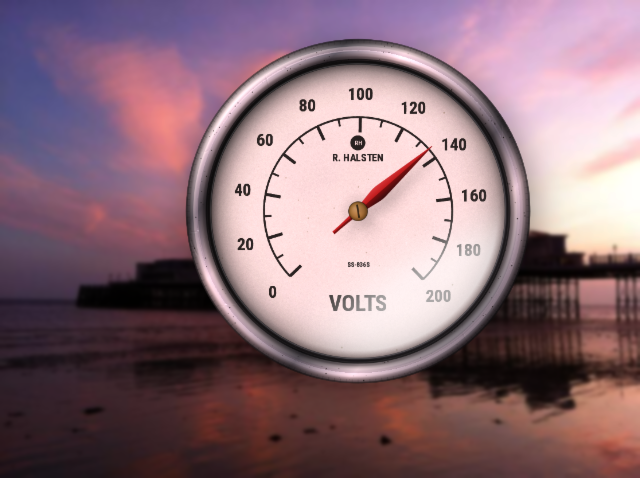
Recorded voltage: 135; V
